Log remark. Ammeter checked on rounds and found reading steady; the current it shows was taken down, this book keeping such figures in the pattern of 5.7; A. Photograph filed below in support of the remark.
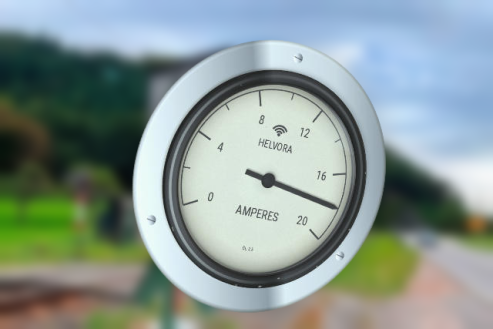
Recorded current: 18; A
